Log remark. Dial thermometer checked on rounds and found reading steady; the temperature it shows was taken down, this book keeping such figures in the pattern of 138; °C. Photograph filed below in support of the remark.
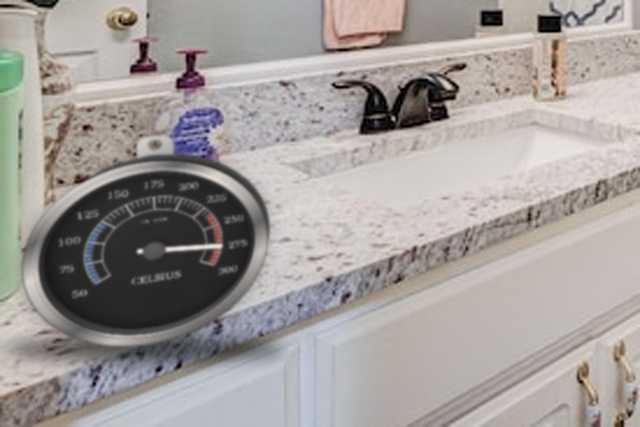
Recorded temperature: 275; °C
